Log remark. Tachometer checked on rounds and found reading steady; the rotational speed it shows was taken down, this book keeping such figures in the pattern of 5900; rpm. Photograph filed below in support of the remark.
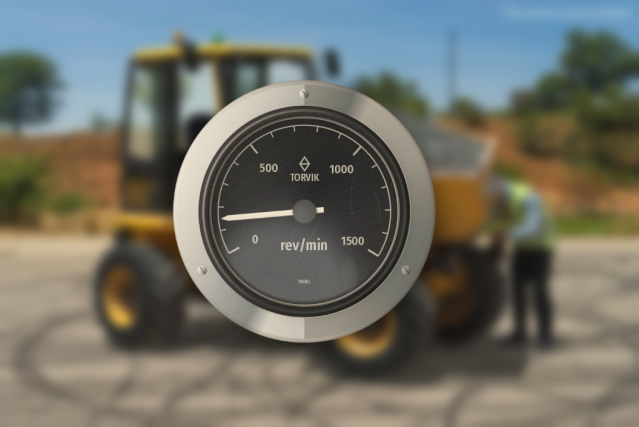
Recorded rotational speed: 150; rpm
